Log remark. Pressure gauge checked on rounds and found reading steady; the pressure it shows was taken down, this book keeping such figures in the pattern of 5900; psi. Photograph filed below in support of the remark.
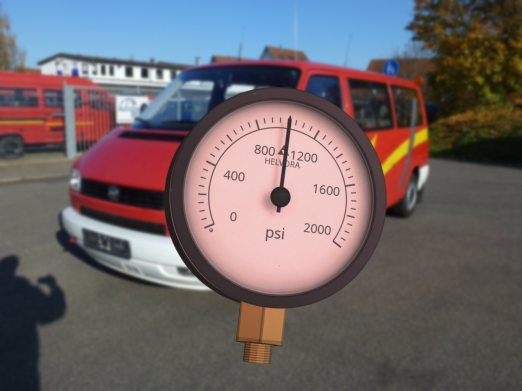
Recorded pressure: 1000; psi
